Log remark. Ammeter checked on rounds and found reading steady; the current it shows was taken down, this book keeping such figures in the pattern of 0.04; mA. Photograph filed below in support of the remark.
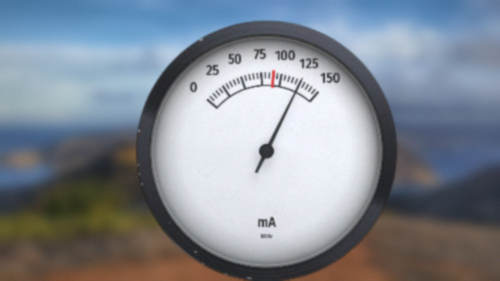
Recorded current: 125; mA
